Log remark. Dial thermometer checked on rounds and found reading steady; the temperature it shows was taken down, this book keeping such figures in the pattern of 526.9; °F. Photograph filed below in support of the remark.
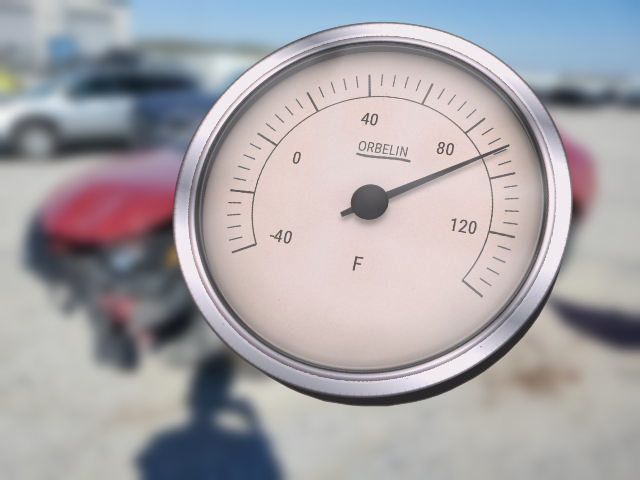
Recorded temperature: 92; °F
